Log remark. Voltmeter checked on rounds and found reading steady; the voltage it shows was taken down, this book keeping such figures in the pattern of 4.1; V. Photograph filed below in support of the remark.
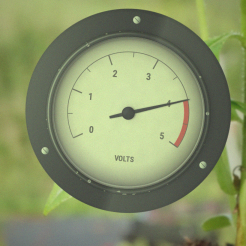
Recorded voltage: 4; V
